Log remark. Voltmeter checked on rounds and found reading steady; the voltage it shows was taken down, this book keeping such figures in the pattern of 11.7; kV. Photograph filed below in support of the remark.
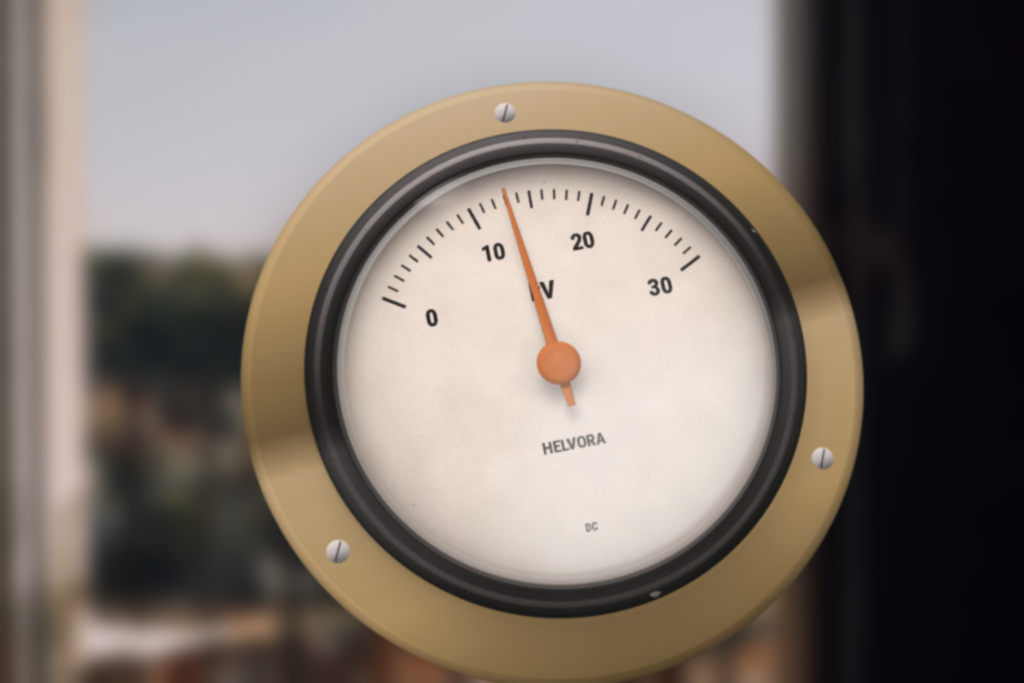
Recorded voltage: 13; kV
